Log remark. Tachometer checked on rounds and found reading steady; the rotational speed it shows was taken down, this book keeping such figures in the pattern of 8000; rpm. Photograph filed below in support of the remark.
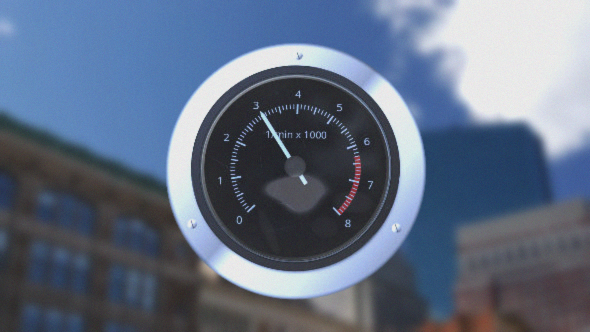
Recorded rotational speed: 3000; rpm
